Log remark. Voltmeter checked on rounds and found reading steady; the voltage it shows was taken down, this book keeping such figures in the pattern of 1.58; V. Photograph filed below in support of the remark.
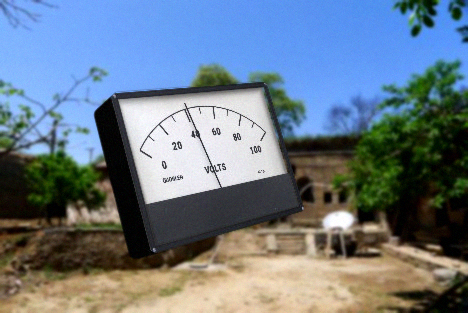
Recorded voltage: 40; V
